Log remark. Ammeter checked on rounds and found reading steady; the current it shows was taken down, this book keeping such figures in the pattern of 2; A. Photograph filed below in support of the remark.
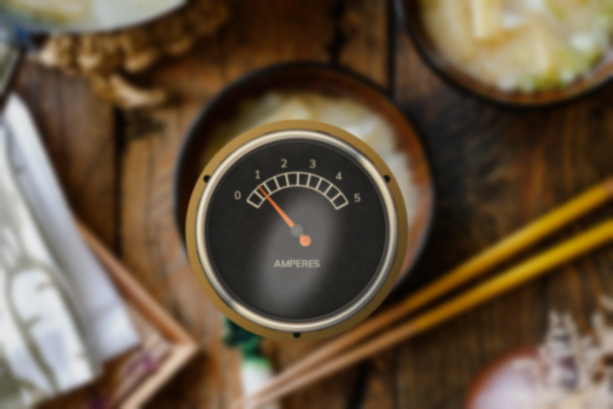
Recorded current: 0.75; A
